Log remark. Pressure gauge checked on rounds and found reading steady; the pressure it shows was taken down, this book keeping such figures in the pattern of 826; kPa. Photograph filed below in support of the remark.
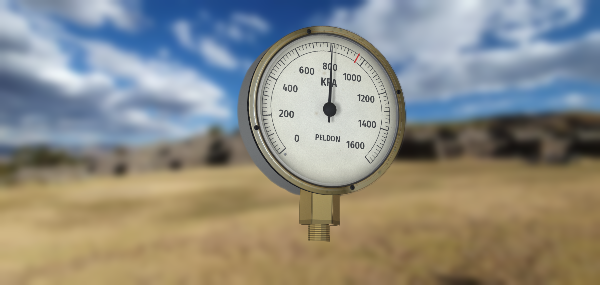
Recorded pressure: 800; kPa
